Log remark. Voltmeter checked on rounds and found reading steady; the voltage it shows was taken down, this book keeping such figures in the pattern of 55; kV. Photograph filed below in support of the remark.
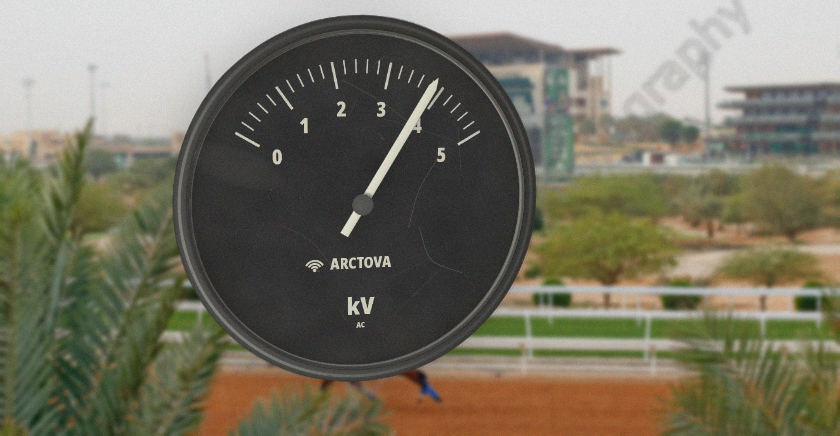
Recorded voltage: 3.8; kV
